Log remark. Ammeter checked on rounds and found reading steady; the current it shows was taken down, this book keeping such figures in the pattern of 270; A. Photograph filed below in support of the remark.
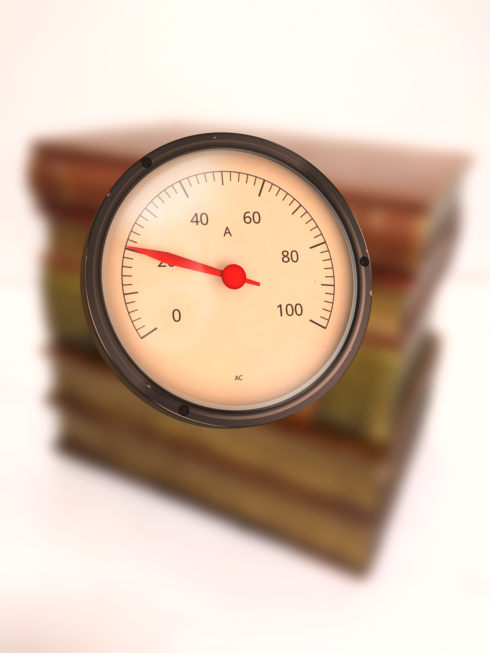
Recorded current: 20; A
